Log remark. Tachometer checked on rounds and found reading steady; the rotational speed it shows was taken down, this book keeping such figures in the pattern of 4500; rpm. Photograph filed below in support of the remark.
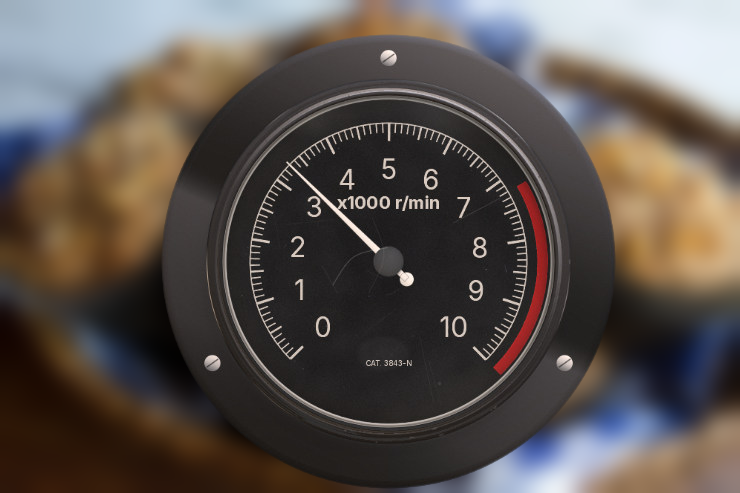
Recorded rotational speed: 3300; rpm
